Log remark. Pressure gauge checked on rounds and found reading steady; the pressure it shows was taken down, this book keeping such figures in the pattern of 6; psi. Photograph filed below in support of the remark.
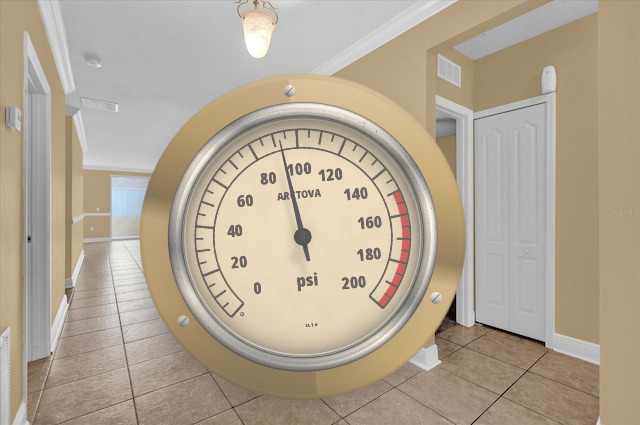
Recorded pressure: 92.5; psi
